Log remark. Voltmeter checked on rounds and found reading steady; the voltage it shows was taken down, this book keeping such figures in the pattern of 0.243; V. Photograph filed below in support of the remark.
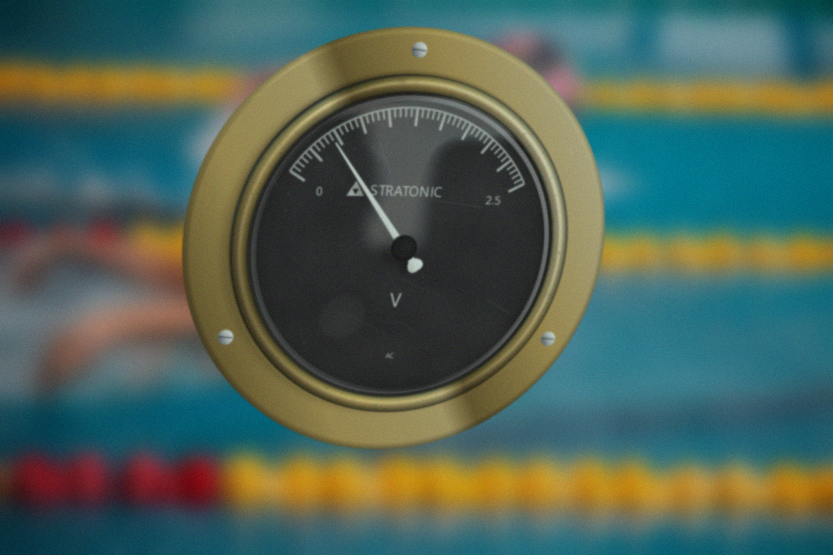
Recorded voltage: 0.45; V
